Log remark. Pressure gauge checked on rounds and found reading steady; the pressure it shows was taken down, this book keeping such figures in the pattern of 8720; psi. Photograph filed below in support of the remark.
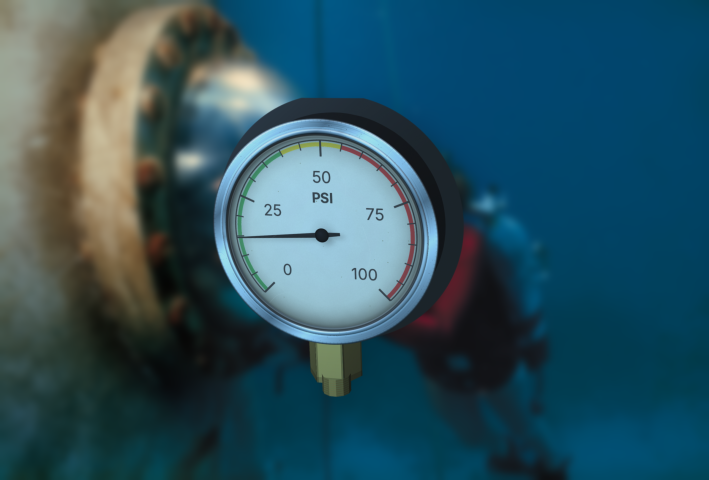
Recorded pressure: 15; psi
